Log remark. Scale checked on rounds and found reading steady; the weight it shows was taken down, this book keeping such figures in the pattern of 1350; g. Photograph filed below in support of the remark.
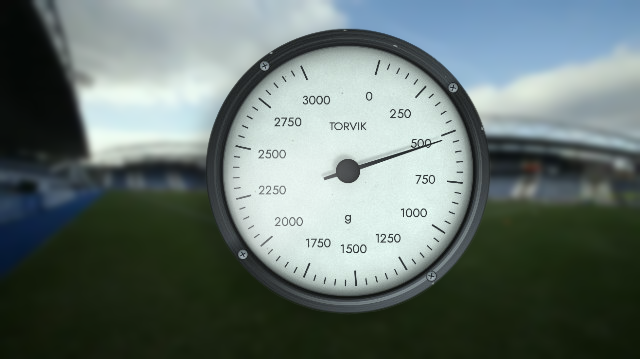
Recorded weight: 525; g
